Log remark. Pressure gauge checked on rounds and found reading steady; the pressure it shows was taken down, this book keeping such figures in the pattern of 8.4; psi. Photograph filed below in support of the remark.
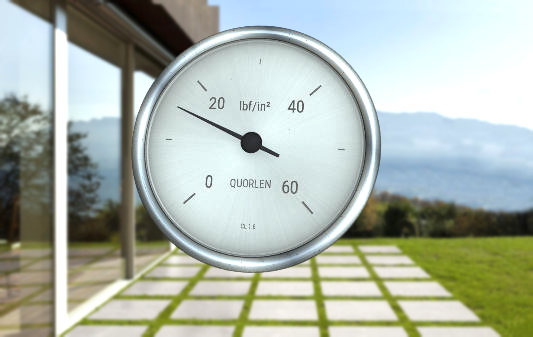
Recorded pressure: 15; psi
